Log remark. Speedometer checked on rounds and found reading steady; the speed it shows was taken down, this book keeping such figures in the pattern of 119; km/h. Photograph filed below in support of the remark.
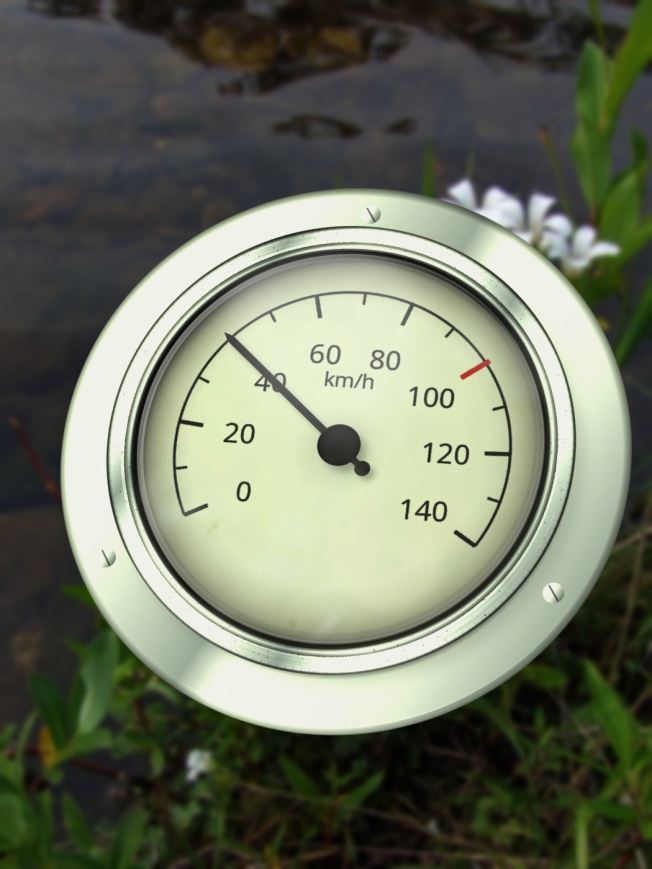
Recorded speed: 40; km/h
